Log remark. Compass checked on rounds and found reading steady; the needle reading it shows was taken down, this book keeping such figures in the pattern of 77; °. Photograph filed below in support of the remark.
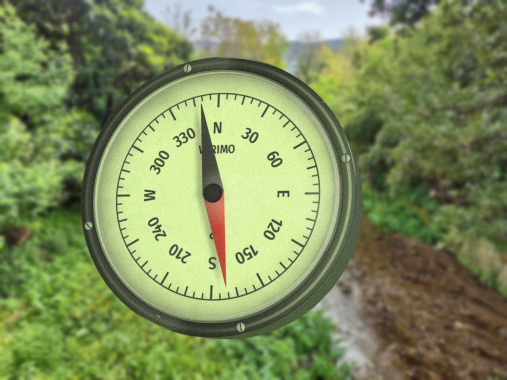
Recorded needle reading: 170; °
